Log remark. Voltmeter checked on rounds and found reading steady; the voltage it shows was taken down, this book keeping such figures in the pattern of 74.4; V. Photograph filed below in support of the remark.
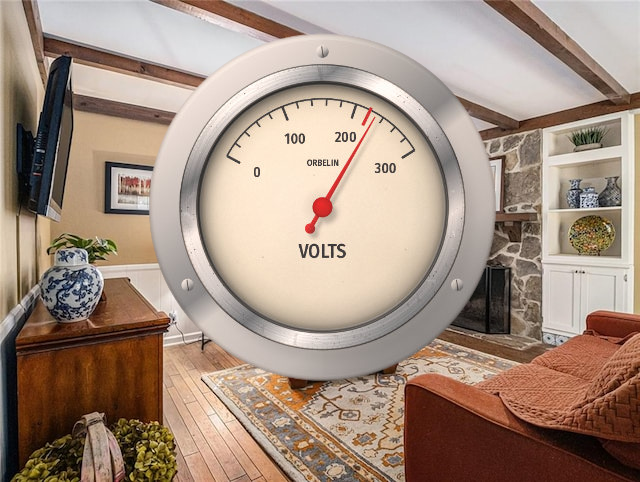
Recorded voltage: 230; V
